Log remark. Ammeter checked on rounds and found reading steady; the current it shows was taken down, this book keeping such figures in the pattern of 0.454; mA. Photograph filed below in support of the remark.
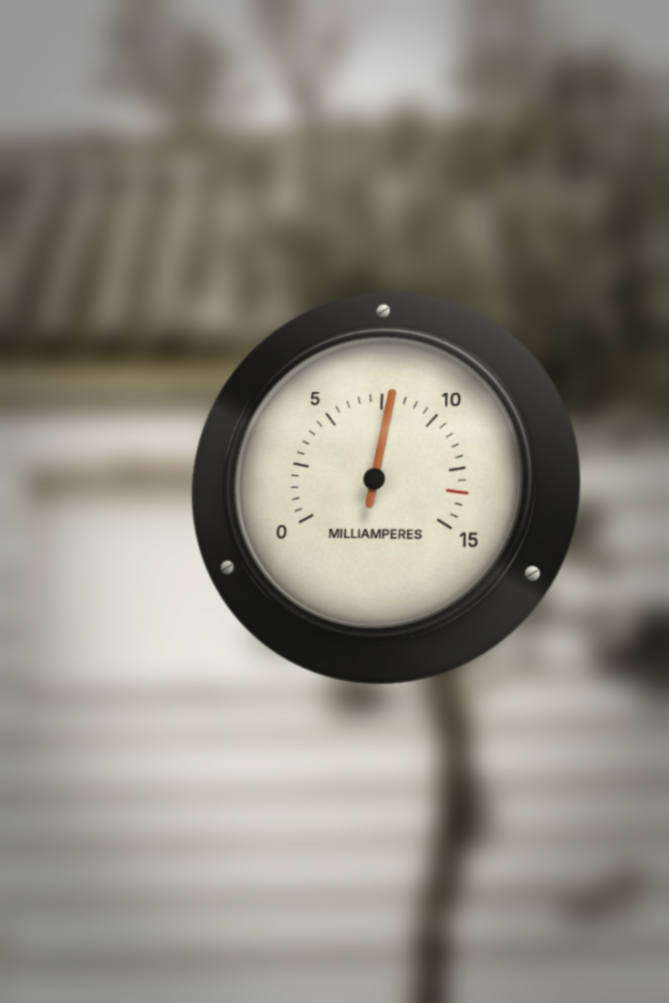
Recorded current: 8; mA
